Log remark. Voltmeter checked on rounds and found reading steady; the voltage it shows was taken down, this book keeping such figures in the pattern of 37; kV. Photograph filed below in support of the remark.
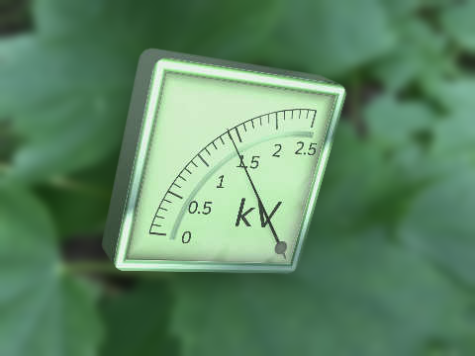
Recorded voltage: 1.4; kV
